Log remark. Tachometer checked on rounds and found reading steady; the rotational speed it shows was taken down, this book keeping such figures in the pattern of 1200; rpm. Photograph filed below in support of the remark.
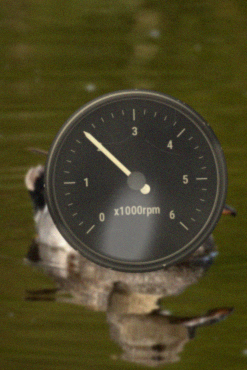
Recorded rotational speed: 2000; rpm
